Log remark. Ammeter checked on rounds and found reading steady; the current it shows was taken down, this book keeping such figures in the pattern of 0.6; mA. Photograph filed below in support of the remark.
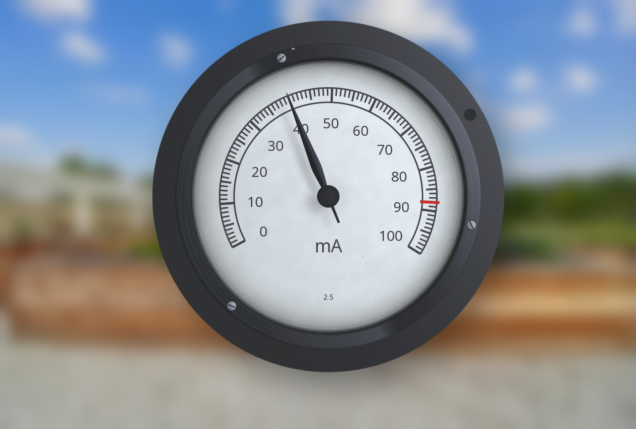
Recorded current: 40; mA
